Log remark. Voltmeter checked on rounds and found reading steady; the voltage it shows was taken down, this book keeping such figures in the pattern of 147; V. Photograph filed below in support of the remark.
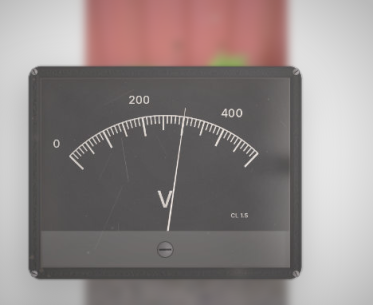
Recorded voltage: 300; V
